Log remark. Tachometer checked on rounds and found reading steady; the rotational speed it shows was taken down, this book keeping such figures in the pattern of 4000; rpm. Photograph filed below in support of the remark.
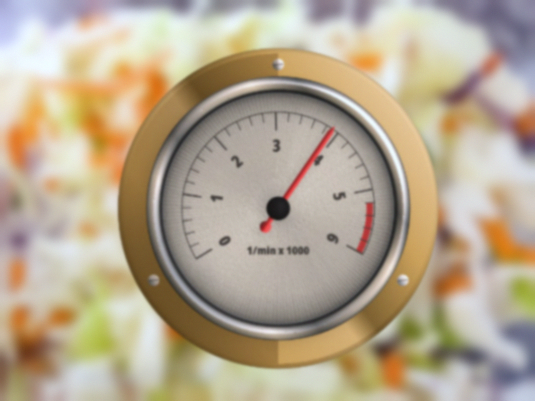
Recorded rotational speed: 3900; rpm
